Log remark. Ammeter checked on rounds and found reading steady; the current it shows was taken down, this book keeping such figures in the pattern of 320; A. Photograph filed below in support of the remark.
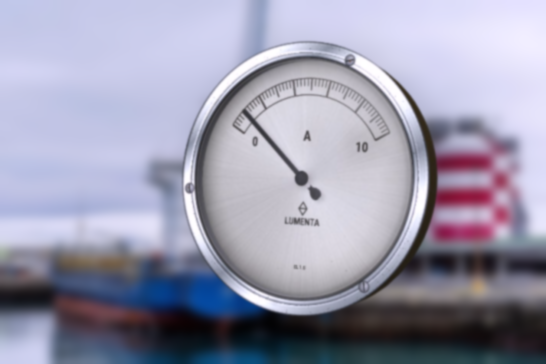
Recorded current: 1; A
